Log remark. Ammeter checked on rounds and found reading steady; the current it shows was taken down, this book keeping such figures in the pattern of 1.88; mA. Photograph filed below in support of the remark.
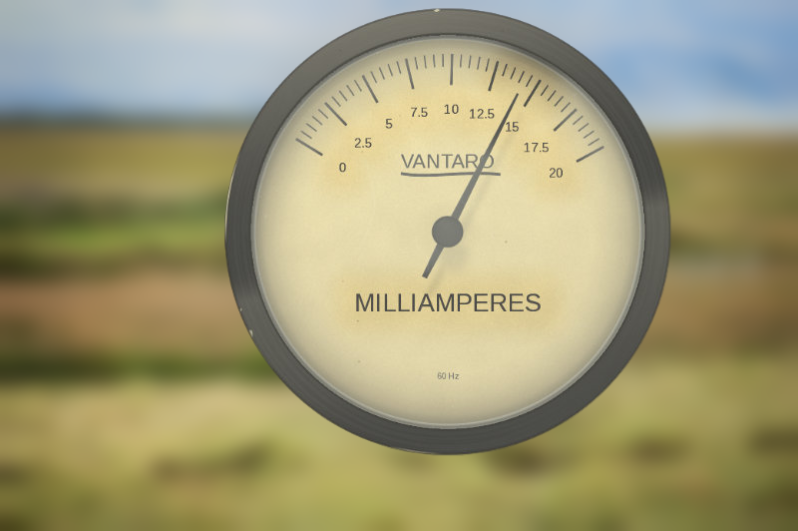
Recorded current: 14.25; mA
